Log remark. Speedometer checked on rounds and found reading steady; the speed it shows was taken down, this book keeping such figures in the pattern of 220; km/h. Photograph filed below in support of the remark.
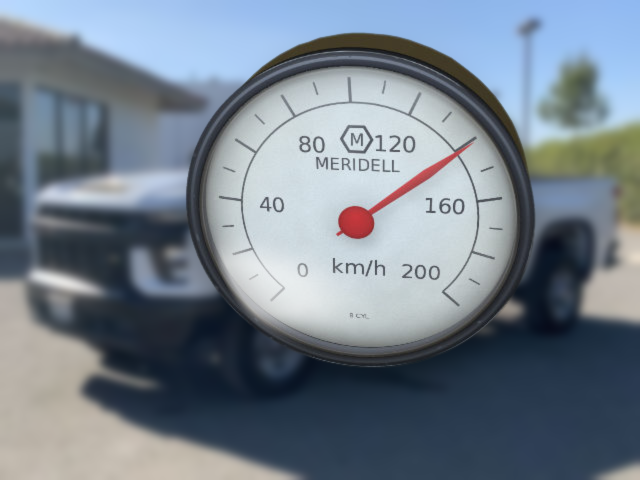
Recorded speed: 140; km/h
